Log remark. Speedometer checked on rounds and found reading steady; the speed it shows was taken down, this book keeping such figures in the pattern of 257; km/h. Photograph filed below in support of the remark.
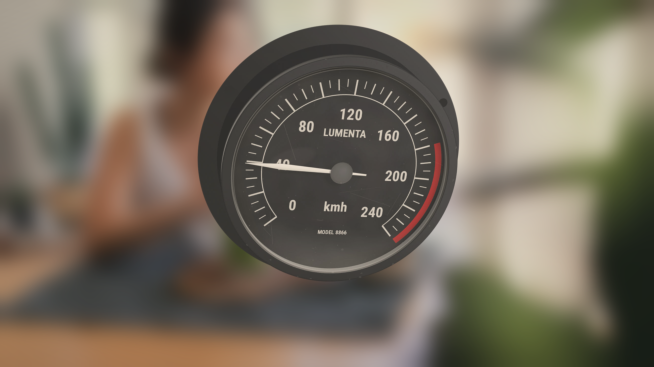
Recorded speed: 40; km/h
